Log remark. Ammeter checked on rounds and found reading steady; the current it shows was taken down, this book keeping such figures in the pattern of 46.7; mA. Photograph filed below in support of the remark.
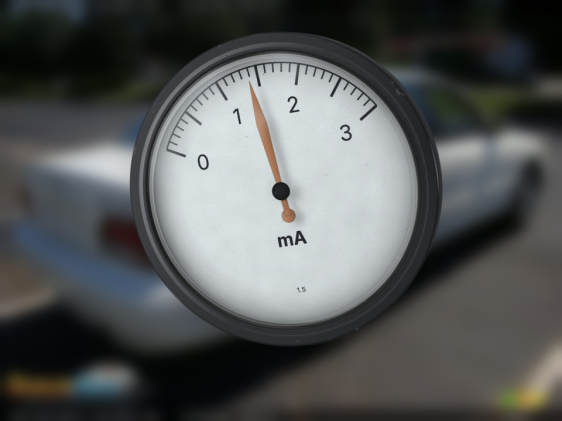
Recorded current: 1.4; mA
